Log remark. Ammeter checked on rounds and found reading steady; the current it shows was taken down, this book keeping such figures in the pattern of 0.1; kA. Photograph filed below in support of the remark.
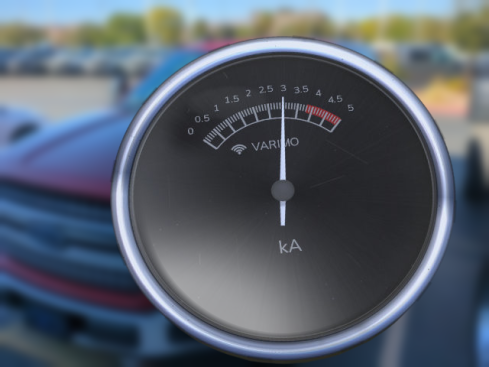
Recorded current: 3; kA
